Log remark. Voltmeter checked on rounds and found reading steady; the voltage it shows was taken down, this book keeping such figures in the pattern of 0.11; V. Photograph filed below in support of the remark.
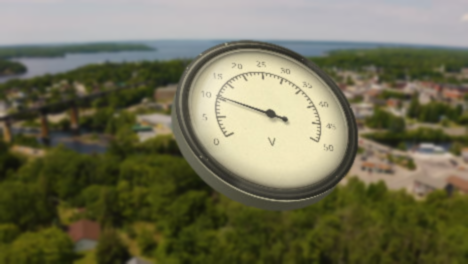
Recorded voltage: 10; V
